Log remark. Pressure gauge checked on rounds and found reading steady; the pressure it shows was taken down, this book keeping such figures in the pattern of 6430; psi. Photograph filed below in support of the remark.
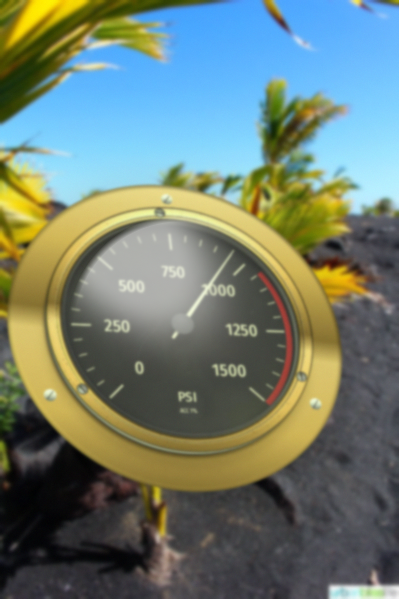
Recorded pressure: 950; psi
